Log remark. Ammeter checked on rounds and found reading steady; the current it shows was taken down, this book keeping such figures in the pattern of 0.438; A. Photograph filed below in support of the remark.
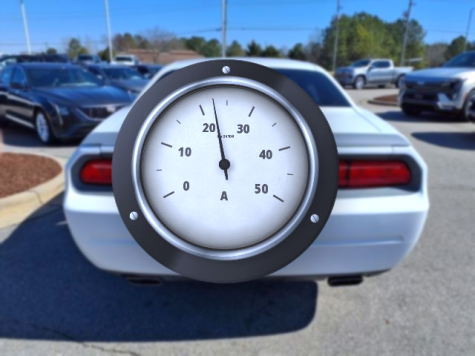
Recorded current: 22.5; A
